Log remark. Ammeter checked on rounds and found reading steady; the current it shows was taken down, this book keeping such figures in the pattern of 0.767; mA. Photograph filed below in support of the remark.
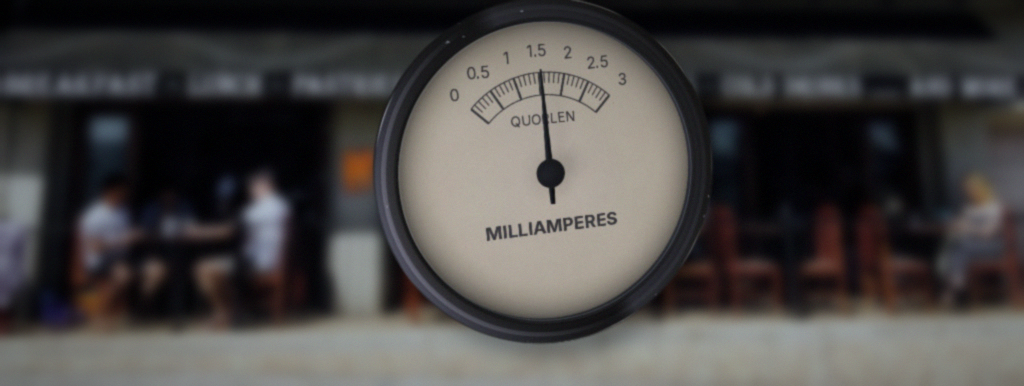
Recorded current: 1.5; mA
